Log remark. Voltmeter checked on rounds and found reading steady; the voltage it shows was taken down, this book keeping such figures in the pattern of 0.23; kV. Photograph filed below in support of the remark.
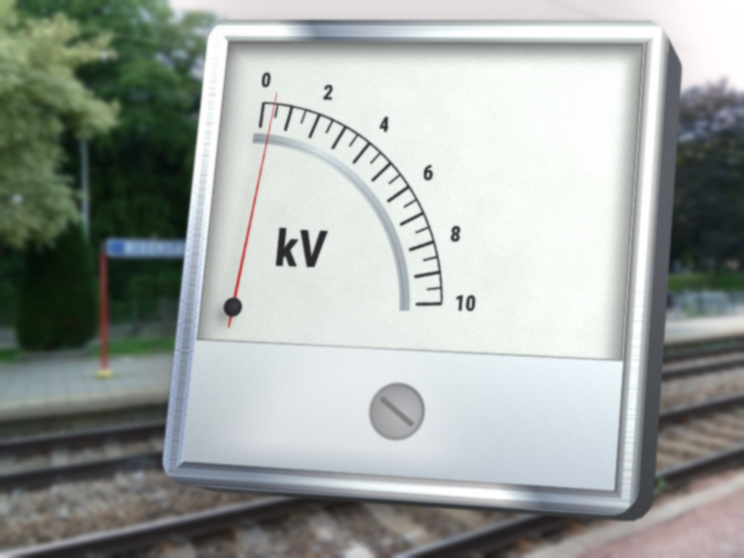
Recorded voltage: 0.5; kV
